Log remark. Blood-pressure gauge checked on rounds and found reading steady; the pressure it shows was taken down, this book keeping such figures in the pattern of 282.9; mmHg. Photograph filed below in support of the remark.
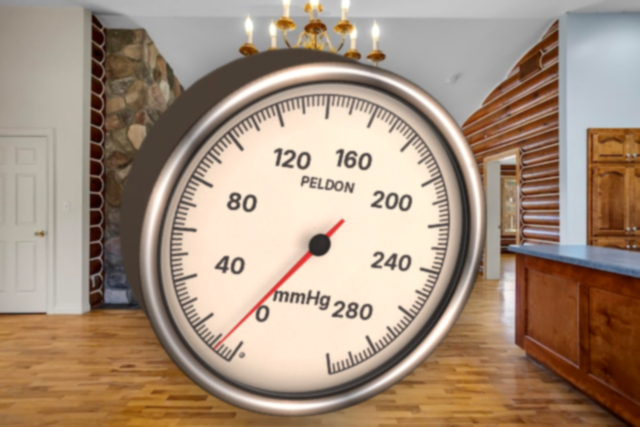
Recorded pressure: 10; mmHg
